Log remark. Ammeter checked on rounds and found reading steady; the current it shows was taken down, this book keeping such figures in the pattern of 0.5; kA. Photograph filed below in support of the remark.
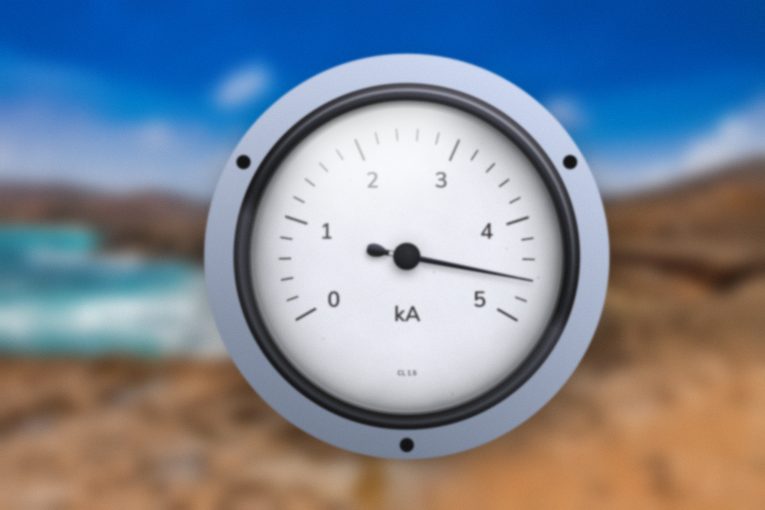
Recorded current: 4.6; kA
